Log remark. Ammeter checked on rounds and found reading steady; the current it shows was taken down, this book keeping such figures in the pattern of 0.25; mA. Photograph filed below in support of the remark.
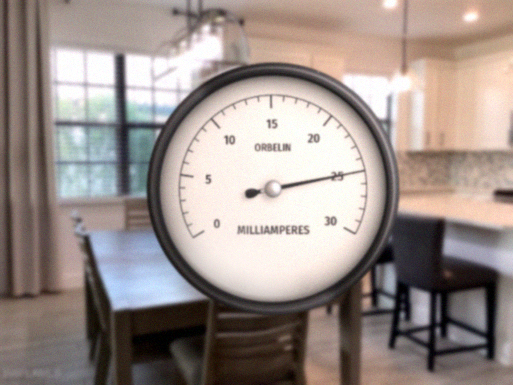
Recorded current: 25; mA
